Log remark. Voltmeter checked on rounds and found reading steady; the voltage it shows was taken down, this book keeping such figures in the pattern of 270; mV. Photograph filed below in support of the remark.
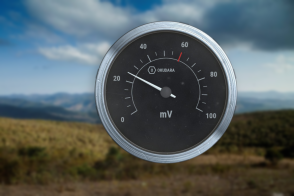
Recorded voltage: 25; mV
